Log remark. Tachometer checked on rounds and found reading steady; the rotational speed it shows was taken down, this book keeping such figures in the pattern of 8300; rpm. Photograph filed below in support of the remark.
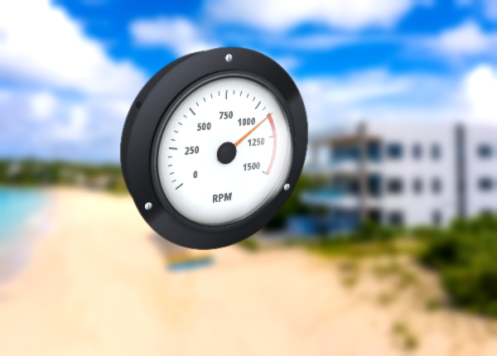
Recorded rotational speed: 1100; rpm
